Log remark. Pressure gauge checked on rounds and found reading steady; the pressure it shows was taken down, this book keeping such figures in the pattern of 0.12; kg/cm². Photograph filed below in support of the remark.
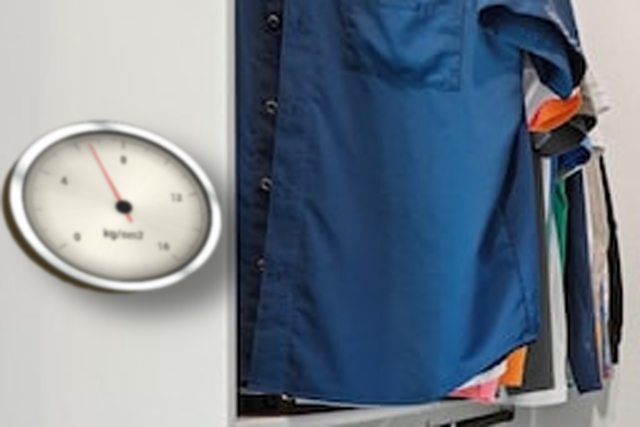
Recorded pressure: 6.5; kg/cm²
